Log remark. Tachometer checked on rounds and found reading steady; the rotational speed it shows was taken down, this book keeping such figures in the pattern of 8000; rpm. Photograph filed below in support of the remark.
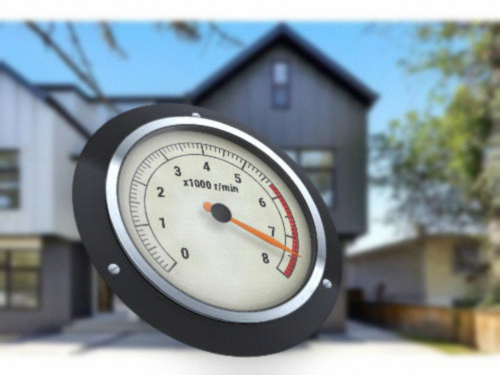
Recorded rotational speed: 7500; rpm
